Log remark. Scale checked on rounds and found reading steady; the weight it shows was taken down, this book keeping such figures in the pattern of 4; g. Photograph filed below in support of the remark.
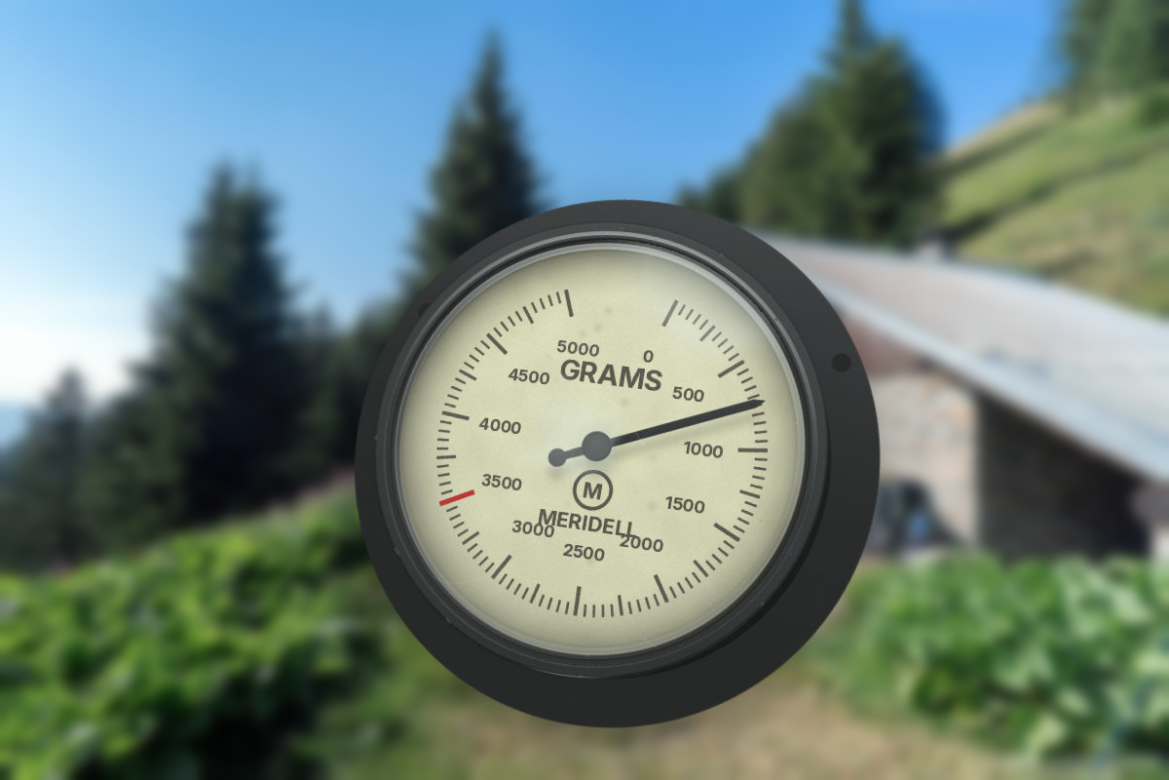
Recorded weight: 750; g
